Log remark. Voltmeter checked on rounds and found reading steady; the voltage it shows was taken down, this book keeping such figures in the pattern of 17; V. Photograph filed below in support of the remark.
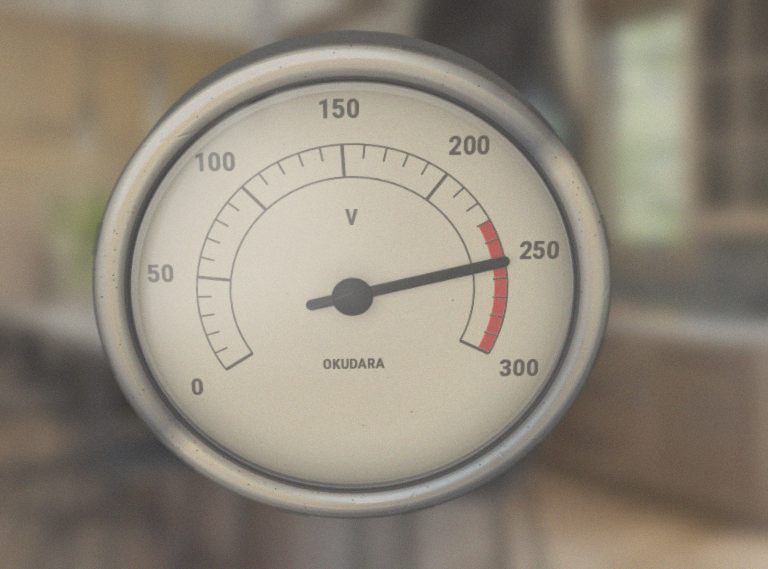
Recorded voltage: 250; V
